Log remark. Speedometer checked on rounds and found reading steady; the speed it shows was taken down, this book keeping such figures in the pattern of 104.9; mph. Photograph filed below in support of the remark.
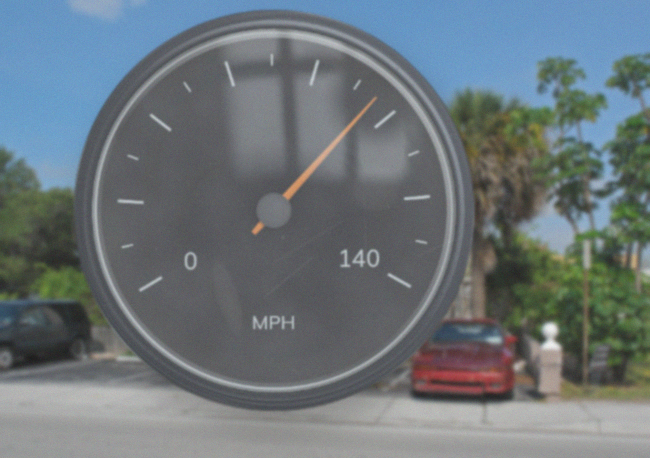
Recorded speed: 95; mph
